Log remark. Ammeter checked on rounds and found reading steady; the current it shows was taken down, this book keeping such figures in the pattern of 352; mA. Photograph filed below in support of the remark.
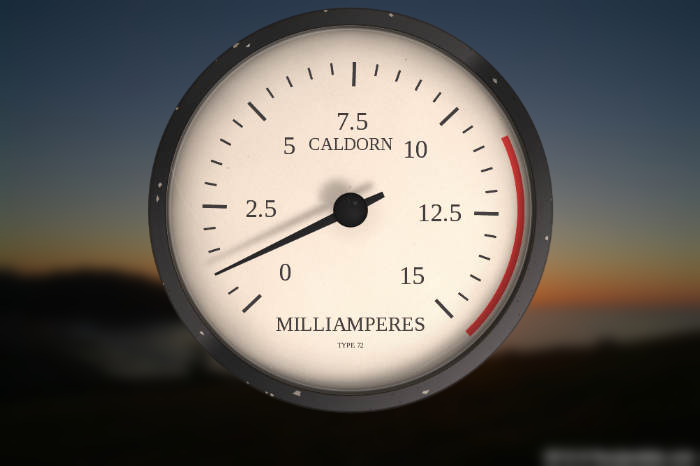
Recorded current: 1; mA
